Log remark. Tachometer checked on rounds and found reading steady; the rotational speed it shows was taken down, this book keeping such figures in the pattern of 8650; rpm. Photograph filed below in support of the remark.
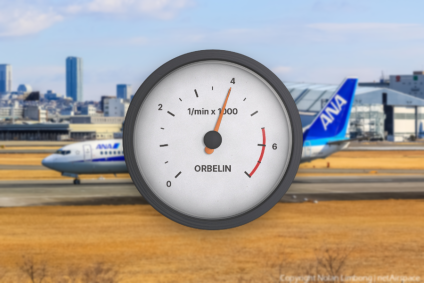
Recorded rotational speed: 4000; rpm
